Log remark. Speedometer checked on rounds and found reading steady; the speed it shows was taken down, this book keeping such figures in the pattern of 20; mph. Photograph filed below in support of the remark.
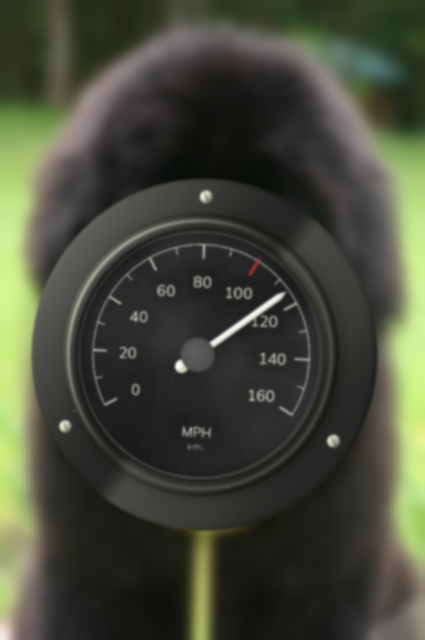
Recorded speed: 115; mph
